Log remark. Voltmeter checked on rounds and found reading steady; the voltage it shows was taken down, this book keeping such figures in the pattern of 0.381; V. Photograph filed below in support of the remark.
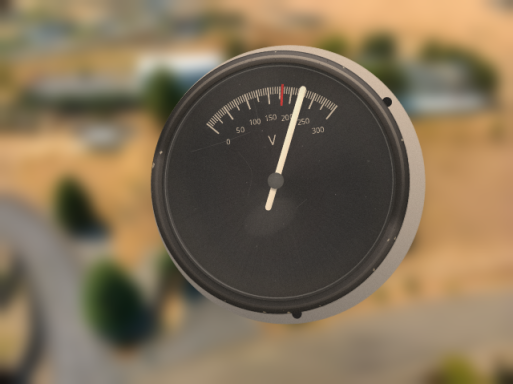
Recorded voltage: 225; V
